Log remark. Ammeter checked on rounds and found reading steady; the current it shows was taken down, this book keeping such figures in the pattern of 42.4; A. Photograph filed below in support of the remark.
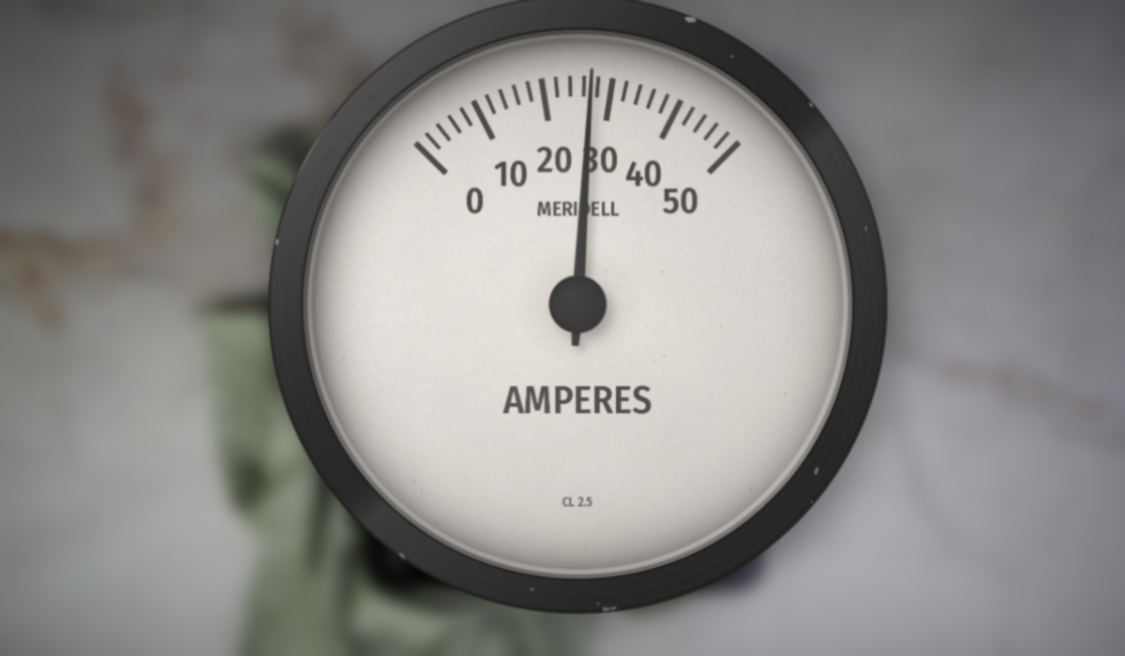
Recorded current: 27; A
